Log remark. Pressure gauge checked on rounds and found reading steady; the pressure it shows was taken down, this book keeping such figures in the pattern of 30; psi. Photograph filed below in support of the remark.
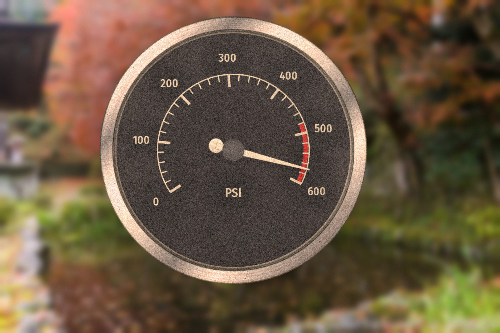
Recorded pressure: 570; psi
